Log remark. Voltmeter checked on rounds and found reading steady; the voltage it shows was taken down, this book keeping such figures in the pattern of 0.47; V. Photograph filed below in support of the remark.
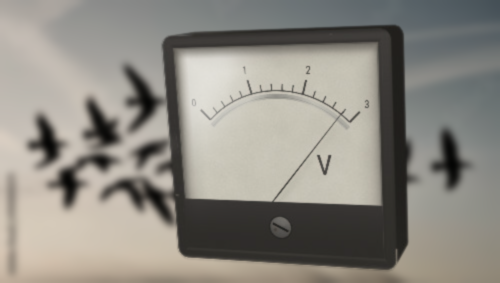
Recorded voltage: 2.8; V
